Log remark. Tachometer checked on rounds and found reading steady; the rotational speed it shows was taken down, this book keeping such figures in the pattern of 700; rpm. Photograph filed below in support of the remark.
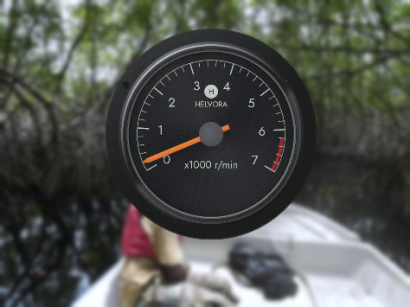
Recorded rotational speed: 200; rpm
